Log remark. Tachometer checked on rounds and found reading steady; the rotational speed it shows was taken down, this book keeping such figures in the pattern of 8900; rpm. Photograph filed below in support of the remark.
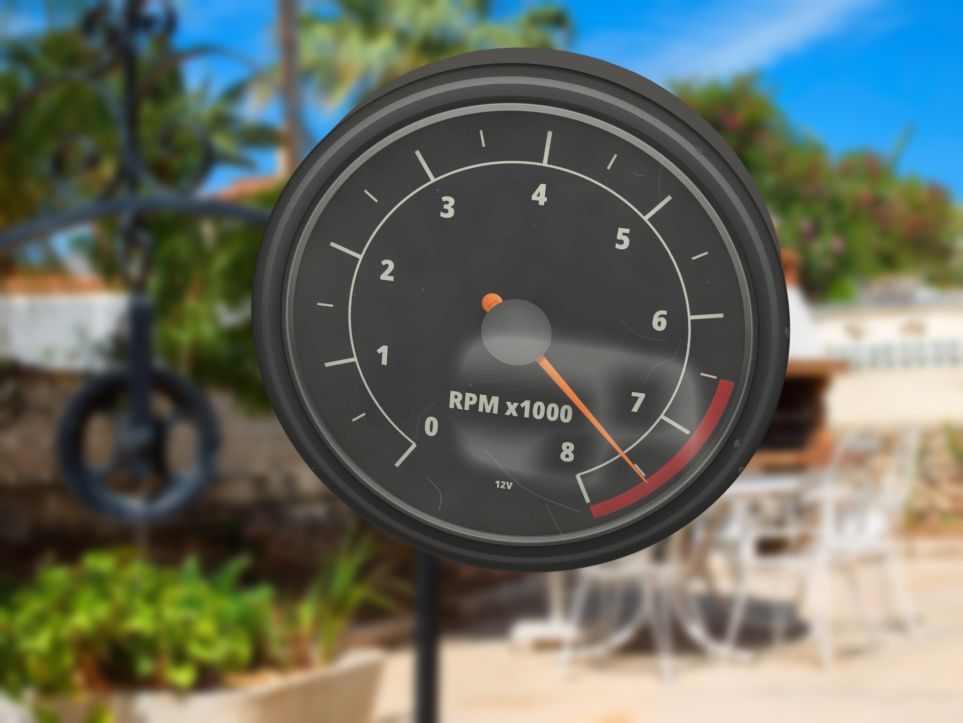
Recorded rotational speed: 7500; rpm
